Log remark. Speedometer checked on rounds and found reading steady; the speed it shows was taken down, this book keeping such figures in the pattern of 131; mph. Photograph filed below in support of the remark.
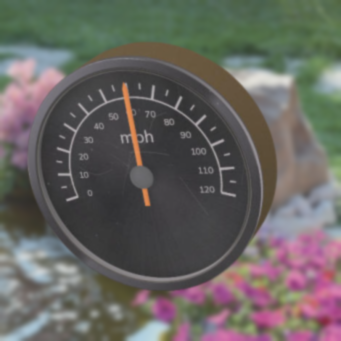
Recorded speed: 60; mph
